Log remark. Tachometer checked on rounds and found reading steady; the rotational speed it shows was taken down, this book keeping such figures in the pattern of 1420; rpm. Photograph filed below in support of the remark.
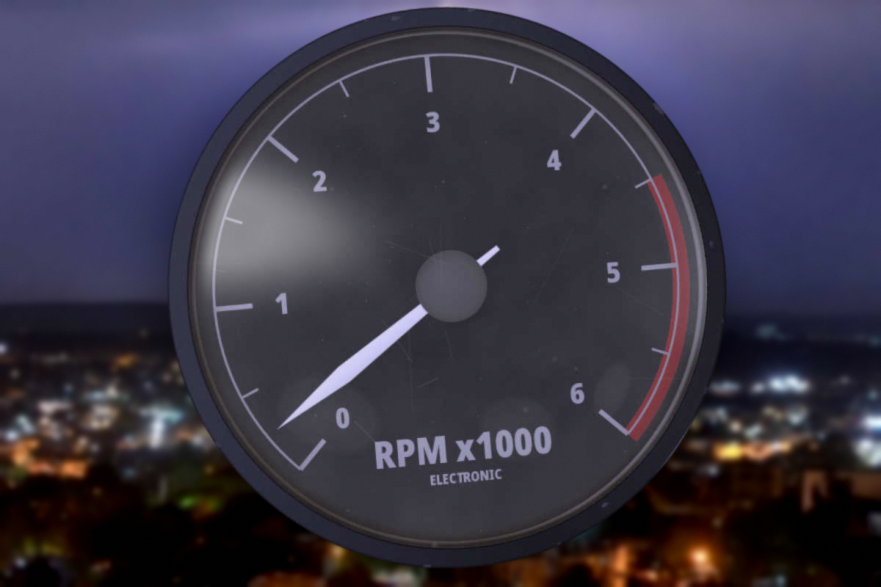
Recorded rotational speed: 250; rpm
